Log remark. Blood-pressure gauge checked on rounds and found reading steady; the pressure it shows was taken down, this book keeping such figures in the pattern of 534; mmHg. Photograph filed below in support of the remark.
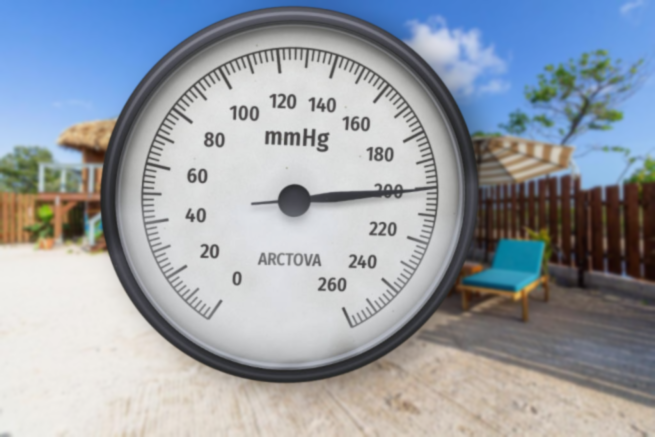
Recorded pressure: 200; mmHg
